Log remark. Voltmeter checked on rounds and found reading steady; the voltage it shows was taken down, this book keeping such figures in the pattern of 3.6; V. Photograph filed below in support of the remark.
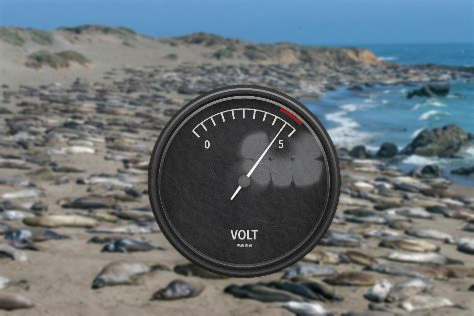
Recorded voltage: 4.5; V
